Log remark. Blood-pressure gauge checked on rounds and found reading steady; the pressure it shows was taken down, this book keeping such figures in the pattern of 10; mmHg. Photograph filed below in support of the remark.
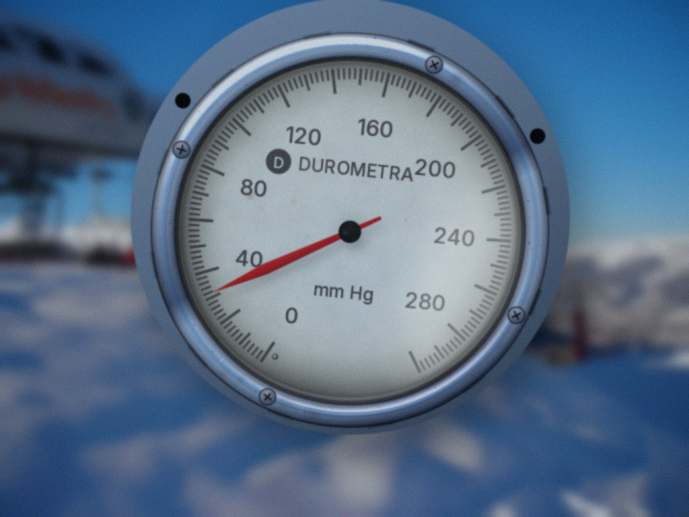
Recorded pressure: 32; mmHg
